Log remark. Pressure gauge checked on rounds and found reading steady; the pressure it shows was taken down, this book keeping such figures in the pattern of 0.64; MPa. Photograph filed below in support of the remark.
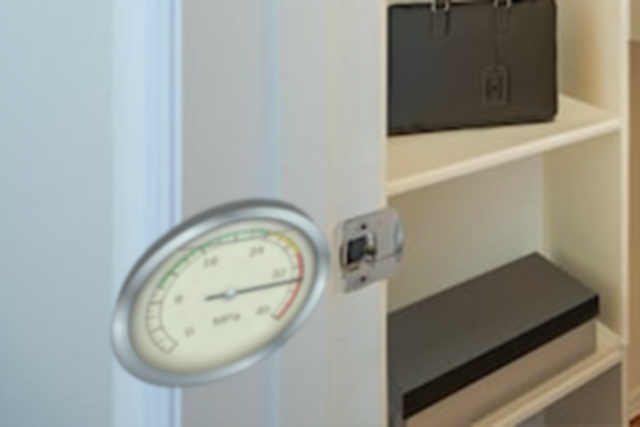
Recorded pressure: 34; MPa
